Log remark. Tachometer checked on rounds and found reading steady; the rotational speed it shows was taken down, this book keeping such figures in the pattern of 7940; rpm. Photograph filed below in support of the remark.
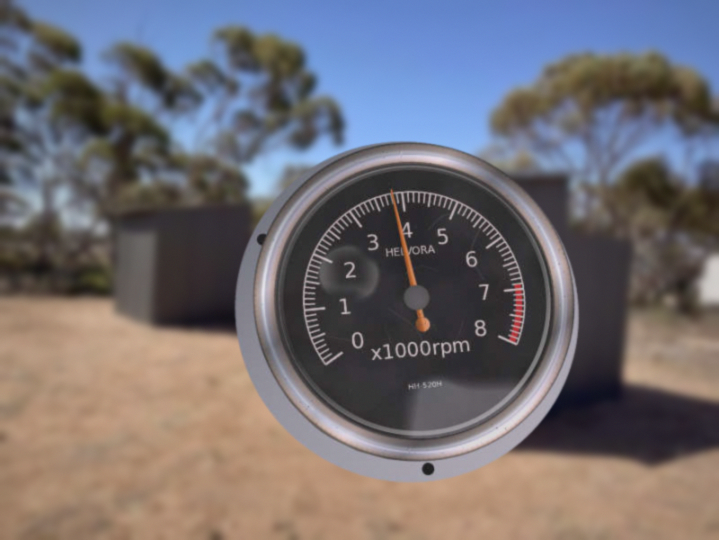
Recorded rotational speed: 3800; rpm
